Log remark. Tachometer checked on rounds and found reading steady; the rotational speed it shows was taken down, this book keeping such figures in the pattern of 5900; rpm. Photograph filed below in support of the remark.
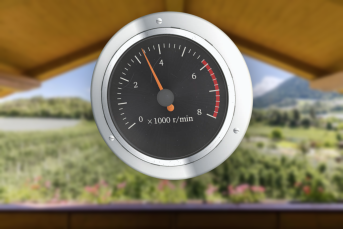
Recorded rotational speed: 3400; rpm
